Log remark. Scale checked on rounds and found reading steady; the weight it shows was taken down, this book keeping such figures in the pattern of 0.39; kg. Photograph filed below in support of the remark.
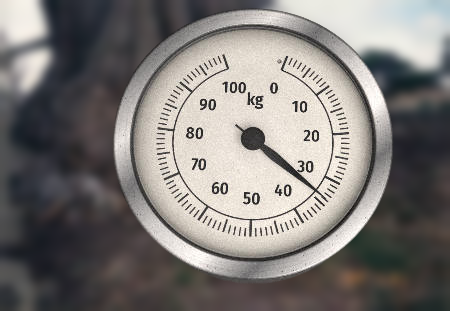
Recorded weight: 34; kg
